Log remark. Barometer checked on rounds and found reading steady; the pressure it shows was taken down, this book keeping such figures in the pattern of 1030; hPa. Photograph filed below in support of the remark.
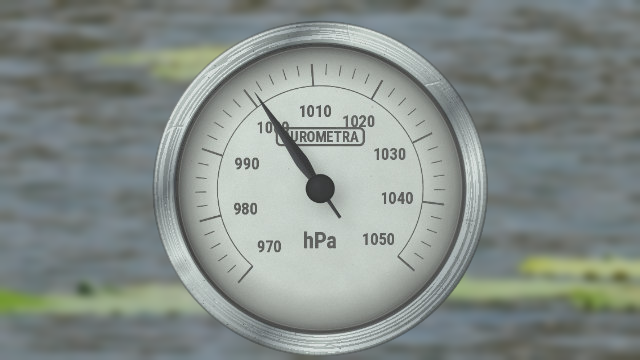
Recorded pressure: 1001; hPa
